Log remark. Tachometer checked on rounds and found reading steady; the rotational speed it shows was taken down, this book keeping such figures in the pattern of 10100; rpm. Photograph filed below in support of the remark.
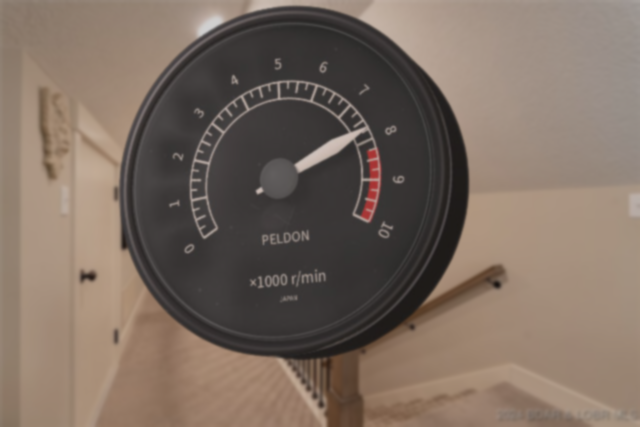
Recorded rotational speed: 7750; rpm
